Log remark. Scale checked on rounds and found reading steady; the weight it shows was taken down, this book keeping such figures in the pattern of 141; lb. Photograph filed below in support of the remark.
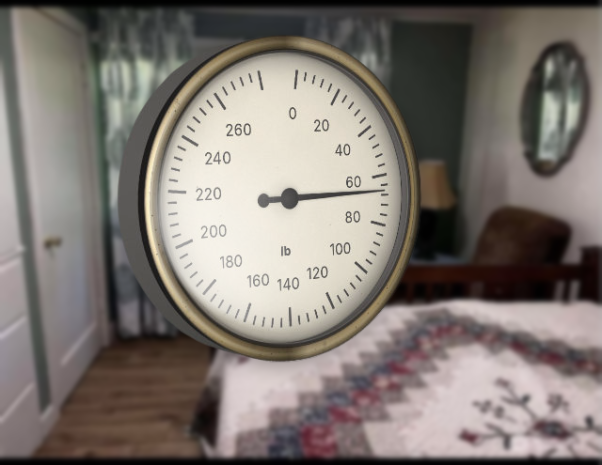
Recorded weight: 66; lb
